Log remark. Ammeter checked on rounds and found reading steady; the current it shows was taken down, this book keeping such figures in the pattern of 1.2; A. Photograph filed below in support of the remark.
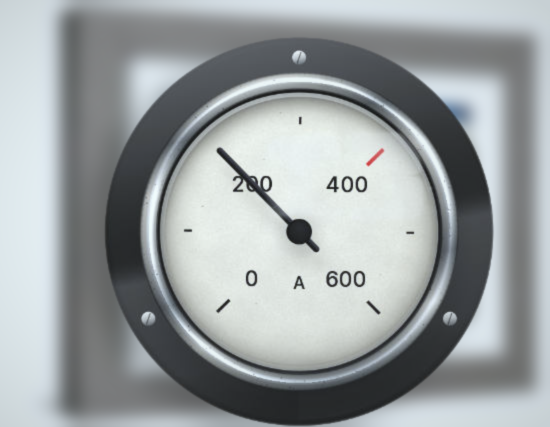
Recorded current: 200; A
